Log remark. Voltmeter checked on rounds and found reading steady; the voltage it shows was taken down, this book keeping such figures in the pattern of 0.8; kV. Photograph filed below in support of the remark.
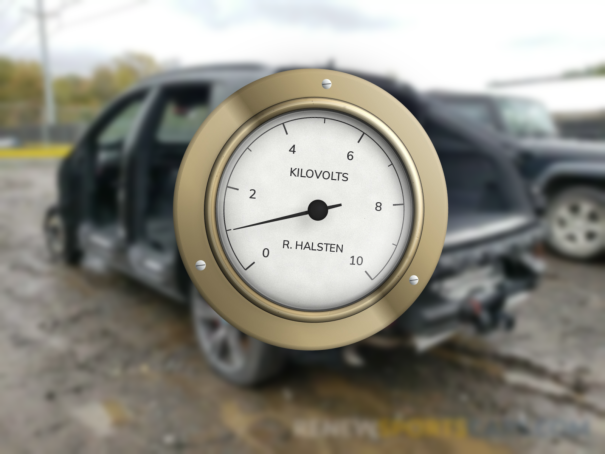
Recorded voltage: 1; kV
